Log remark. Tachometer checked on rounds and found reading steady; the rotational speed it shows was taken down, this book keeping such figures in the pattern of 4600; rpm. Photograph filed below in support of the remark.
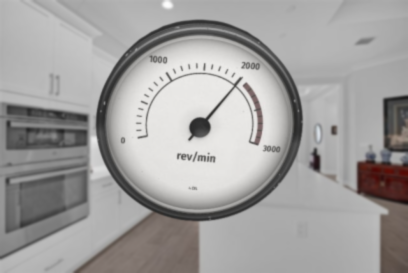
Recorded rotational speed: 2000; rpm
